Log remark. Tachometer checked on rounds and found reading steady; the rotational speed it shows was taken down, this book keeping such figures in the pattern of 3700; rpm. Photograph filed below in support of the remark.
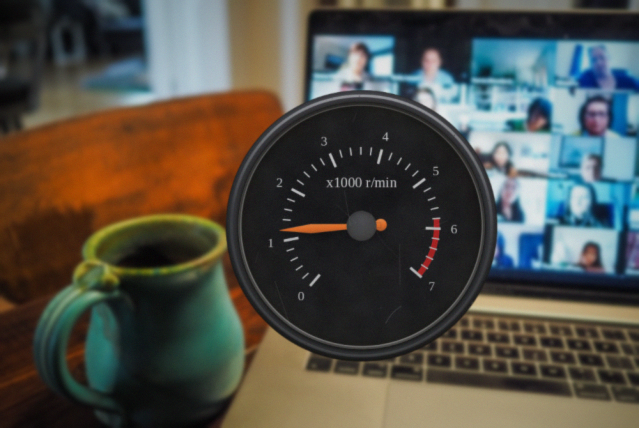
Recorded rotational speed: 1200; rpm
